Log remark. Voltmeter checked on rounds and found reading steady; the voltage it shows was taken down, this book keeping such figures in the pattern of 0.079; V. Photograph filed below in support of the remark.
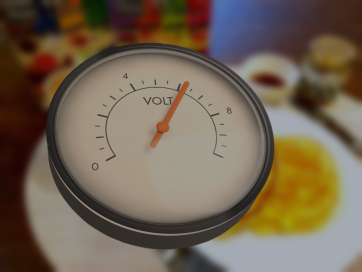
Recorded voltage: 6.25; V
